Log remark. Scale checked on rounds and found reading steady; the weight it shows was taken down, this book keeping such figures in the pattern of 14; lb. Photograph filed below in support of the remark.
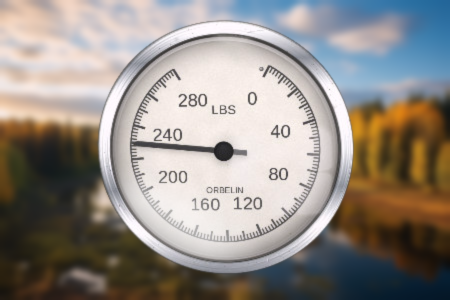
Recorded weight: 230; lb
